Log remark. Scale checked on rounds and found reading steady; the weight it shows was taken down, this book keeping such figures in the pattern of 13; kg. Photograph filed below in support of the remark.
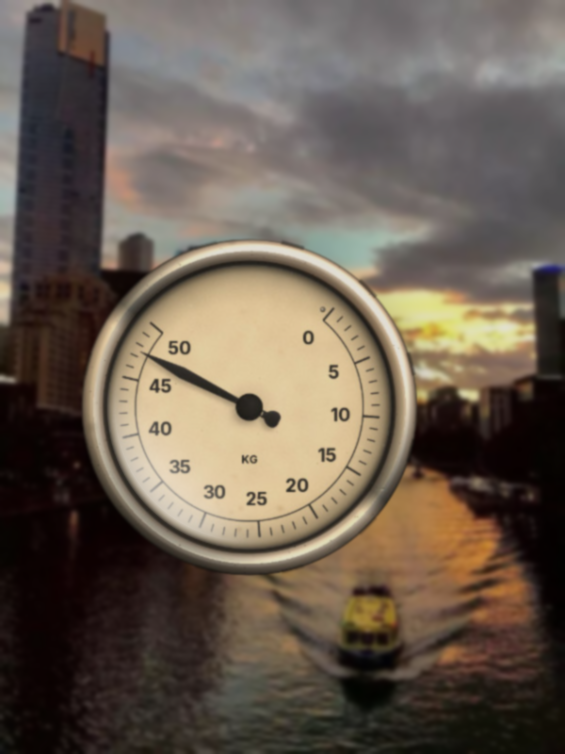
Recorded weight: 47.5; kg
